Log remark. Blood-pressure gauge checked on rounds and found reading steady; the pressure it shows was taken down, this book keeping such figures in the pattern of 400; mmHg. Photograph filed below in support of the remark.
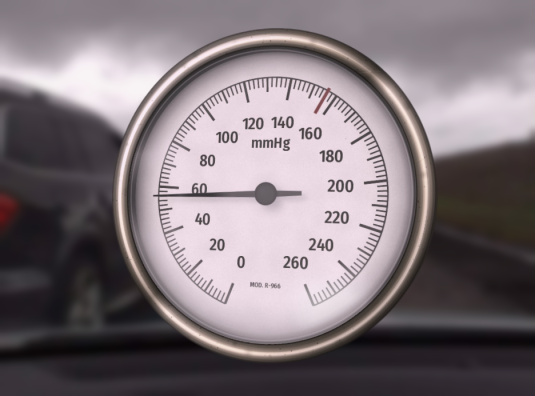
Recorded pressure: 56; mmHg
